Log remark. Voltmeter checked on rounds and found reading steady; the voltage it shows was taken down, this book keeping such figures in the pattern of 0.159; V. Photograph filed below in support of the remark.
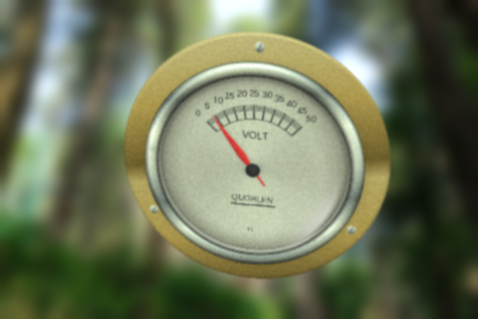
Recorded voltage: 5; V
